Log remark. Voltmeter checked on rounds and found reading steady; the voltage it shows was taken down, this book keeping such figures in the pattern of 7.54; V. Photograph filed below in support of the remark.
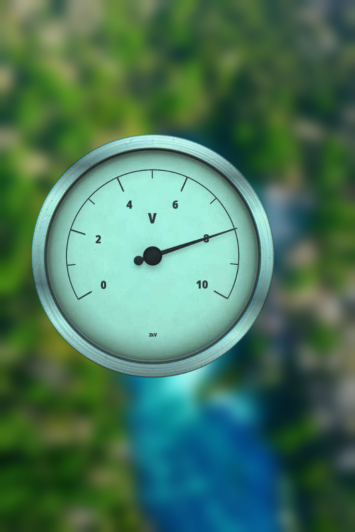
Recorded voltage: 8; V
